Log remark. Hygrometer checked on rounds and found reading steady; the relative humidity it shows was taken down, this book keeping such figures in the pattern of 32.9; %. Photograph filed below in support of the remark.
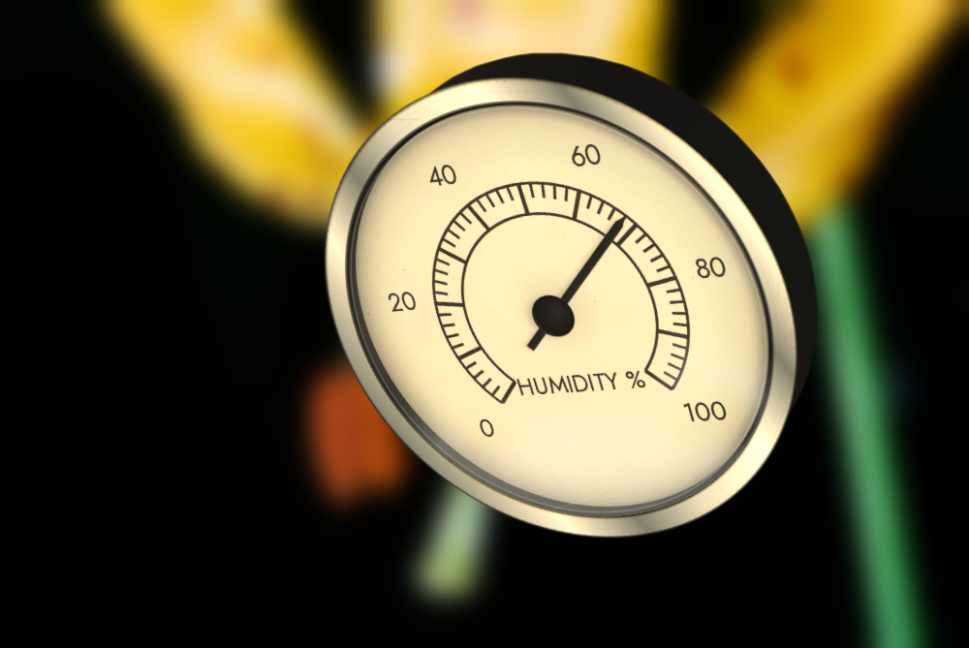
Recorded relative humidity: 68; %
